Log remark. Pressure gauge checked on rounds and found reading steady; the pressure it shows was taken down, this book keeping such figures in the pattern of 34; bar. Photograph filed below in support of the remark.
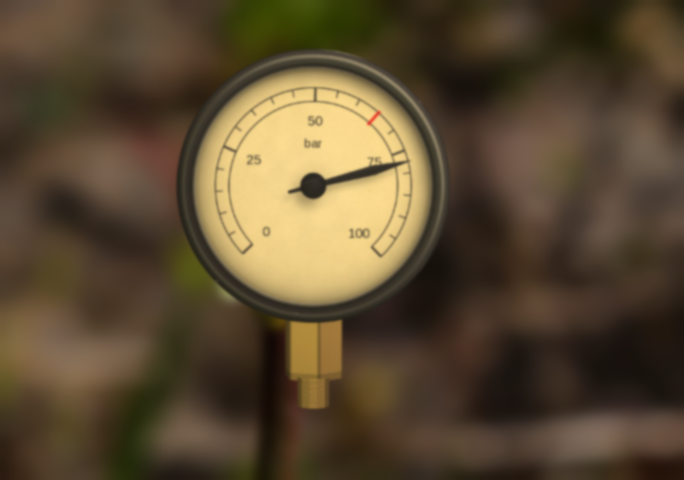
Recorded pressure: 77.5; bar
